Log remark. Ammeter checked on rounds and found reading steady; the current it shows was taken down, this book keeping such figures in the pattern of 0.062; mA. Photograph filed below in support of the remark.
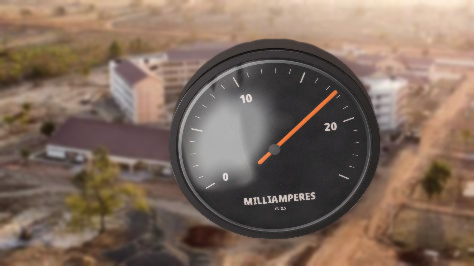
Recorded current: 17.5; mA
